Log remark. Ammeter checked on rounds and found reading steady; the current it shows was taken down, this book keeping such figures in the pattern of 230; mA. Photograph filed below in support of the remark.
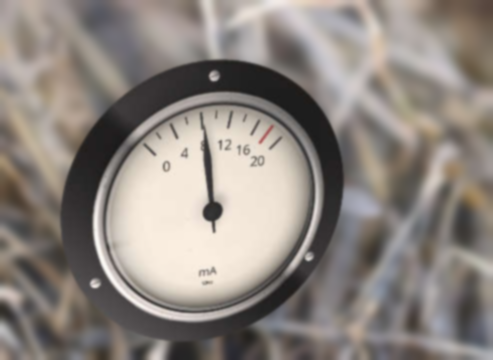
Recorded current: 8; mA
